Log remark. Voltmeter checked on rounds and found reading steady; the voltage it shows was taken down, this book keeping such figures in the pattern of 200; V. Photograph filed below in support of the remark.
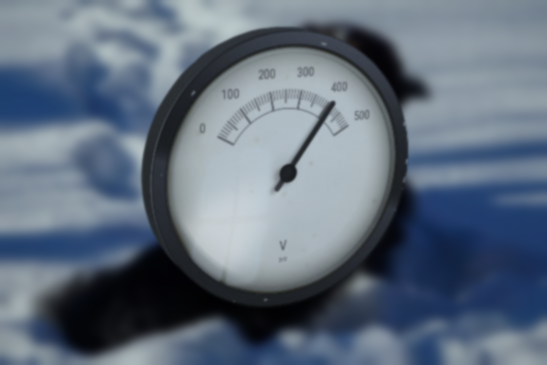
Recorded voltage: 400; V
